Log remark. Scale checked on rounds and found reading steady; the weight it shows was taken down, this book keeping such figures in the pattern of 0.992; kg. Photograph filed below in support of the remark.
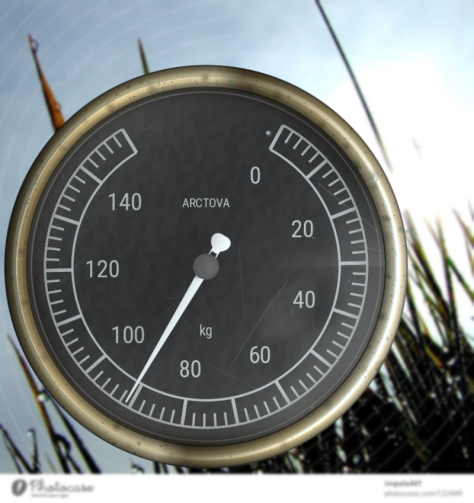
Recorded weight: 91; kg
